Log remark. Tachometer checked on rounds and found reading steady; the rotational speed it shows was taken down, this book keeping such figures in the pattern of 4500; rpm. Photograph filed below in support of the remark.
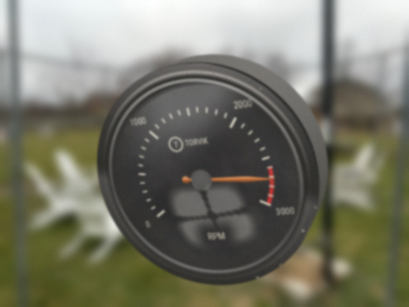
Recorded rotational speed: 2700; rpm
